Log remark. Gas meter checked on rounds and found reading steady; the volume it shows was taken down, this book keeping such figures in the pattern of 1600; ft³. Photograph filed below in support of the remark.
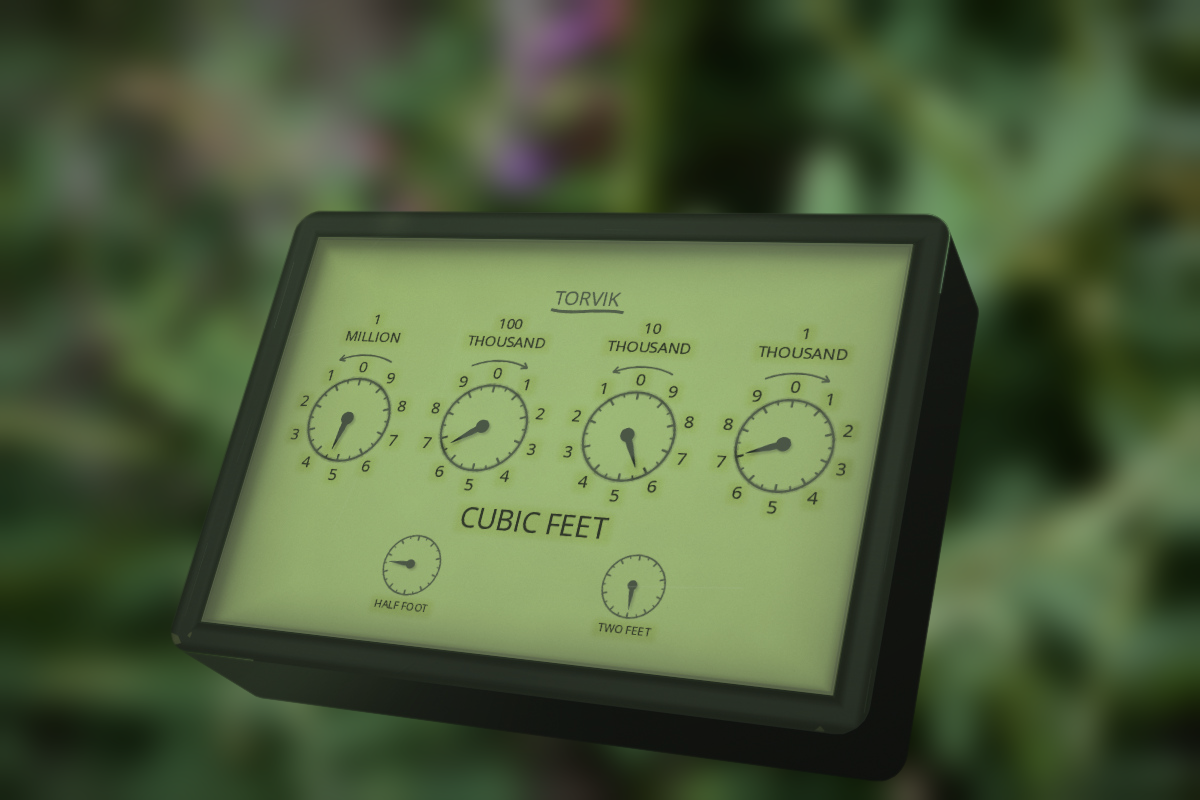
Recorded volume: 465700; ft³
